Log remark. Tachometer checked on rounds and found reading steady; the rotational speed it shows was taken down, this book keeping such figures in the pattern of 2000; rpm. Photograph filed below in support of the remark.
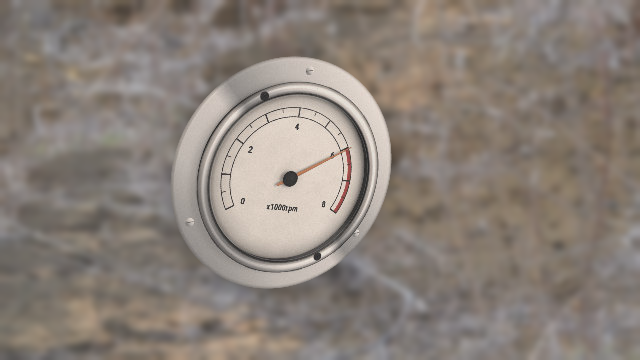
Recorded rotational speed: 6000; rpm
